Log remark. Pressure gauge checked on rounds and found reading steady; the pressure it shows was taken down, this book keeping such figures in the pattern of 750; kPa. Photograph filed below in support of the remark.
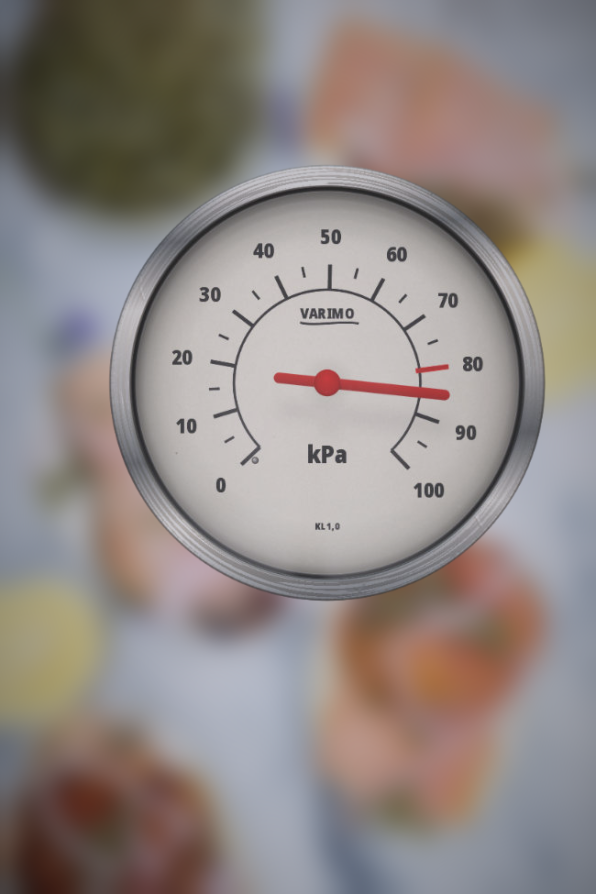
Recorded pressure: 85; kPa
